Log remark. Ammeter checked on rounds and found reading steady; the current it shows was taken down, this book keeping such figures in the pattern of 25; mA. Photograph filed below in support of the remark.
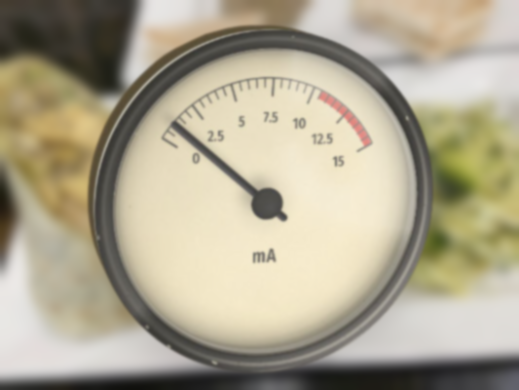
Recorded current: 1; mA
